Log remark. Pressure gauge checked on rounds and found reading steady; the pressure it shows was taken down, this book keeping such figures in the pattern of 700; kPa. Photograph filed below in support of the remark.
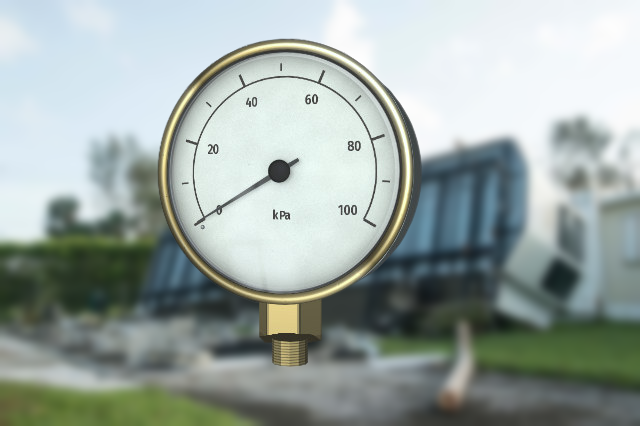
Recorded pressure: 0; kPa
